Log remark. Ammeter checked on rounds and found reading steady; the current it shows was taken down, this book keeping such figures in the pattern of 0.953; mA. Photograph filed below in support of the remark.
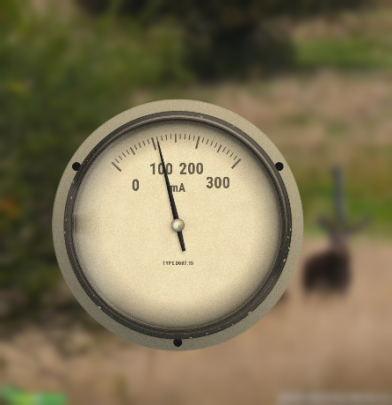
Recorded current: 110; mA
